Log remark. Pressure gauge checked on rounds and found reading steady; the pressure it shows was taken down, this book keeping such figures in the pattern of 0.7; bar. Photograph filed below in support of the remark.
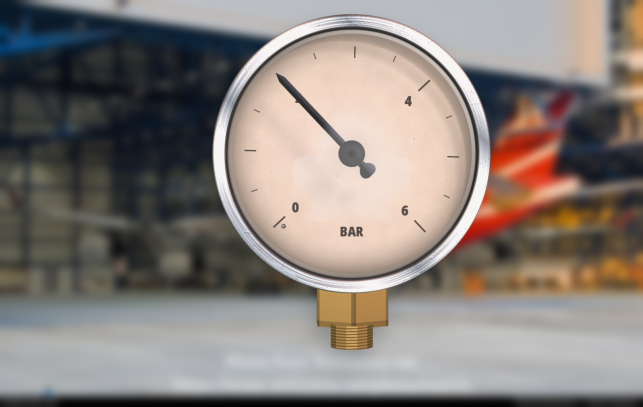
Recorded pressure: 2; bar
